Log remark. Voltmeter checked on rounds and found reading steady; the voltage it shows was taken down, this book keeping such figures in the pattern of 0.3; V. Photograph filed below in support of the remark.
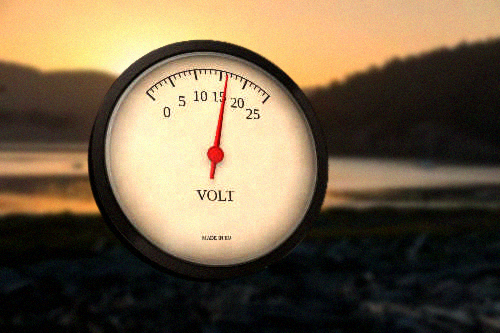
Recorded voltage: 16; V
